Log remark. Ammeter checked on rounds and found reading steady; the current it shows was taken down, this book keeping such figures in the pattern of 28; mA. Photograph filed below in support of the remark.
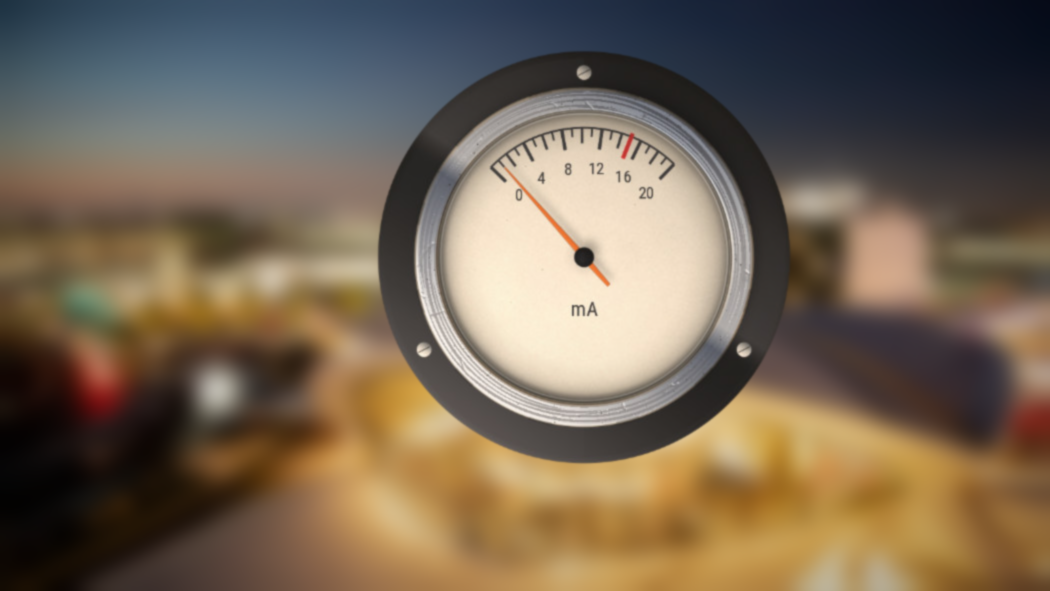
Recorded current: 1; mA
